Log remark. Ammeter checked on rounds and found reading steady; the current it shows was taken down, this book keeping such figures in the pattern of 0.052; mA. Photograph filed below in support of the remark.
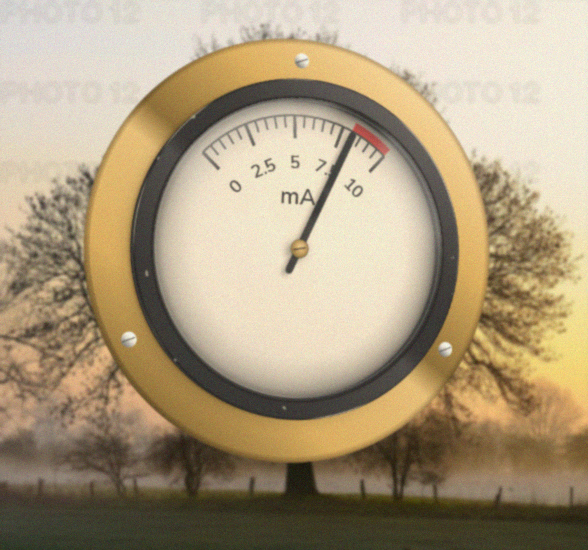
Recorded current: 8; mA
